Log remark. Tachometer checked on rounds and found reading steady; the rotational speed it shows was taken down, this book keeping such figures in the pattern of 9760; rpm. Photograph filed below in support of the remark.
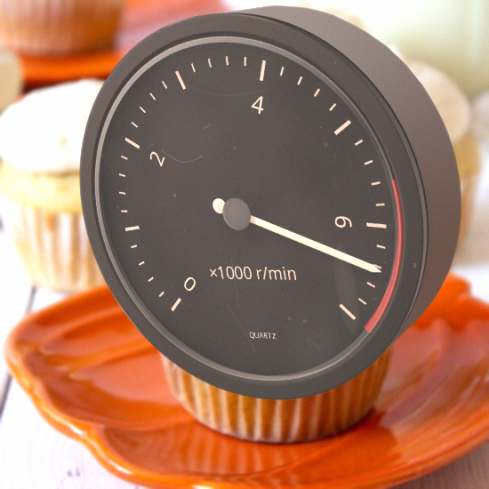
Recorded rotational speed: 6400; rpm
